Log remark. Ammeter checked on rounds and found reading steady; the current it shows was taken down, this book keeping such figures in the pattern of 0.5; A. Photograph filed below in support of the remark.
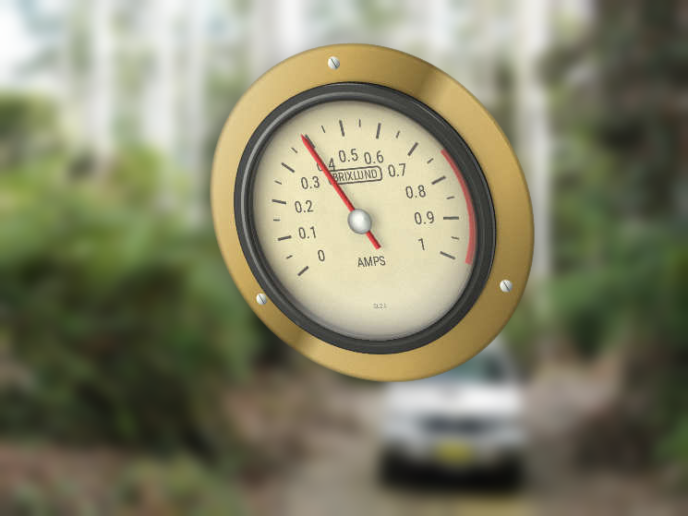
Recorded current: 0.4; A
